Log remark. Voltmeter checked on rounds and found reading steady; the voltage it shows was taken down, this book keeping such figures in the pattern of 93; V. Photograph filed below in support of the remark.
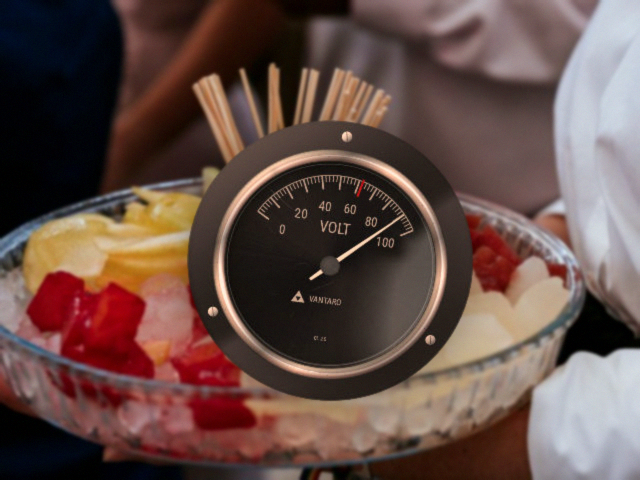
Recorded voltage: 90; V
